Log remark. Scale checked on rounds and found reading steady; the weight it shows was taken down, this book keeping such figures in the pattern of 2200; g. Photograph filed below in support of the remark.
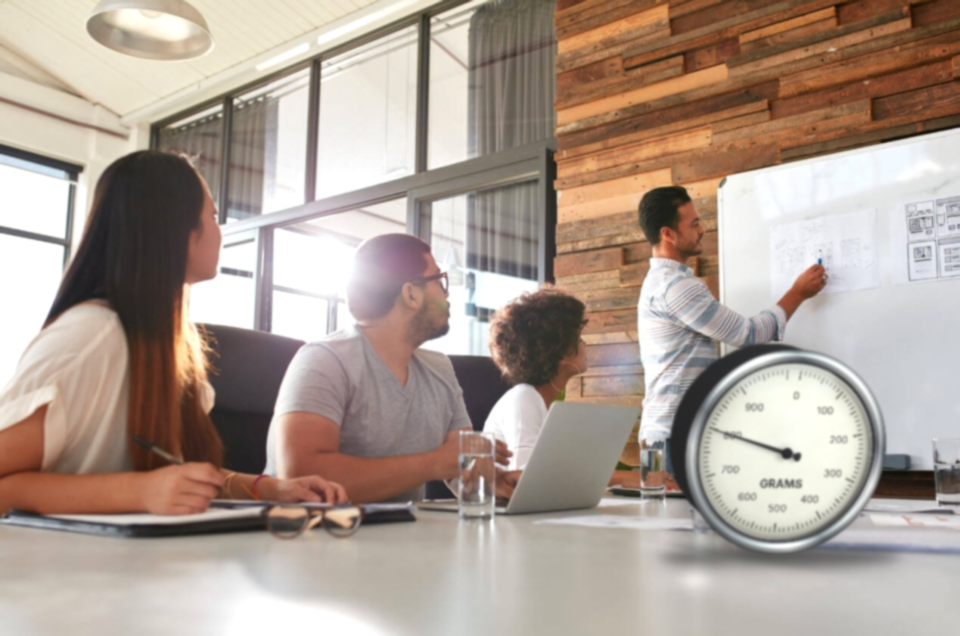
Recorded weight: 800; g
